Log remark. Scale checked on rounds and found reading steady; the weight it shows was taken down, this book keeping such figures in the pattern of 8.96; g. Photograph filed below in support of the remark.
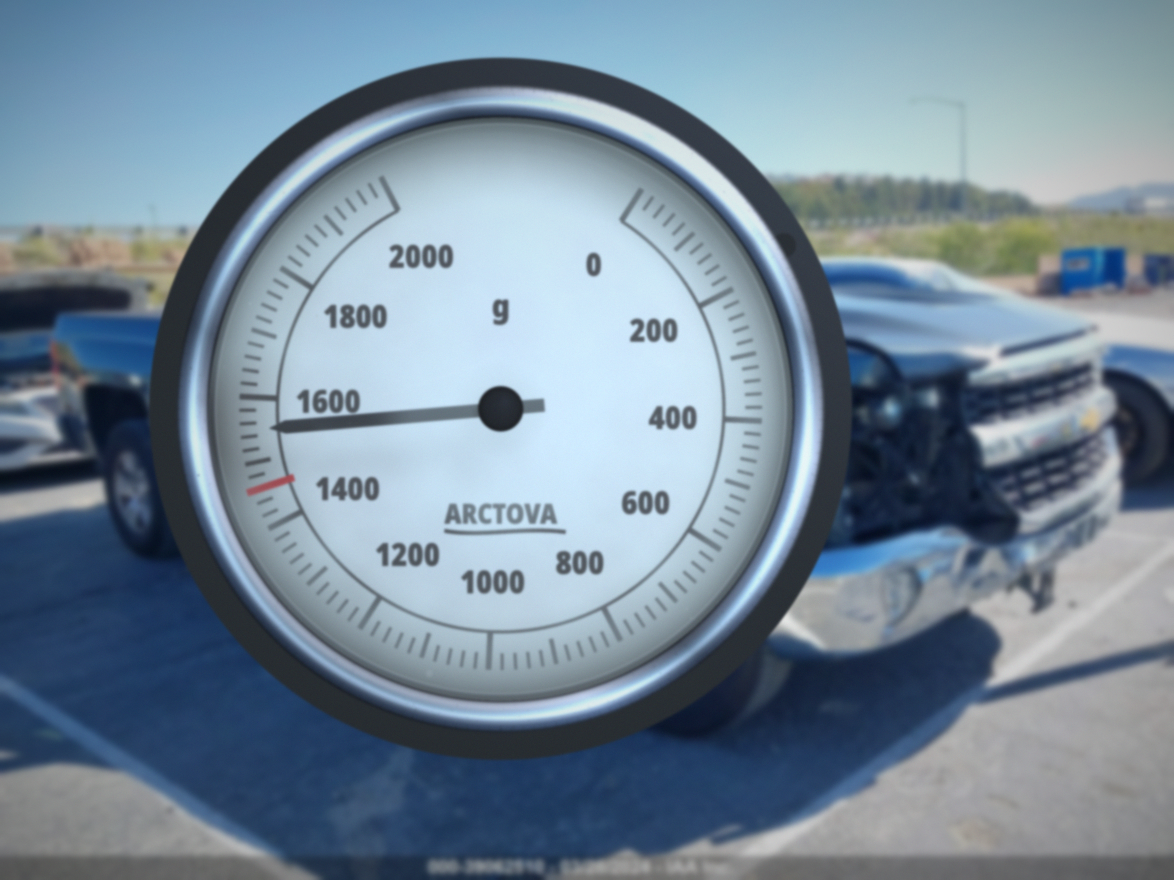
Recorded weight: 1550; g
